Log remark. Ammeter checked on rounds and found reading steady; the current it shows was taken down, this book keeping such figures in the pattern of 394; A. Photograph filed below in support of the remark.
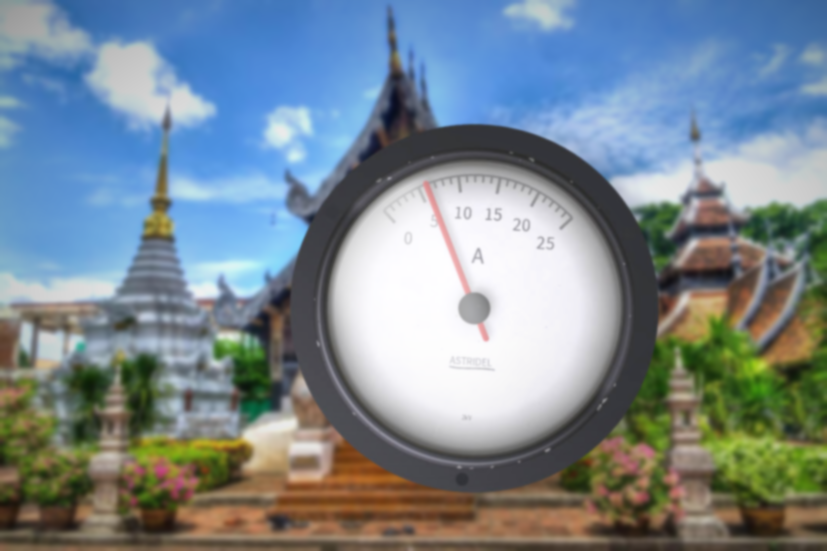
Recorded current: 6; A
